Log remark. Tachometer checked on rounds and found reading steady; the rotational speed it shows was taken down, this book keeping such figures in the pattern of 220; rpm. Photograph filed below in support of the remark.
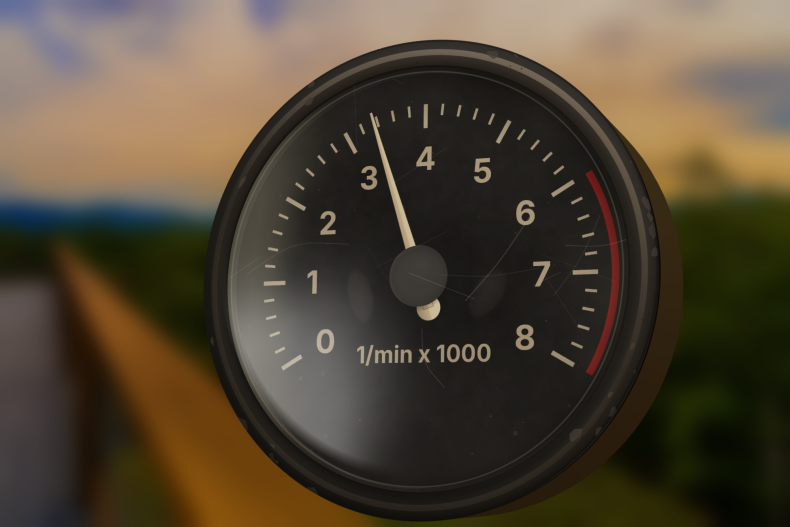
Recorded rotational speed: 3400; rpm
